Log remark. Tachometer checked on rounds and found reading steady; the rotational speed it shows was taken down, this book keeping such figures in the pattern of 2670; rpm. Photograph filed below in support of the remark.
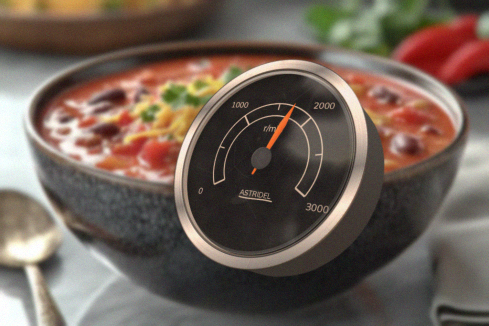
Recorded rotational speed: 1750; rpm
